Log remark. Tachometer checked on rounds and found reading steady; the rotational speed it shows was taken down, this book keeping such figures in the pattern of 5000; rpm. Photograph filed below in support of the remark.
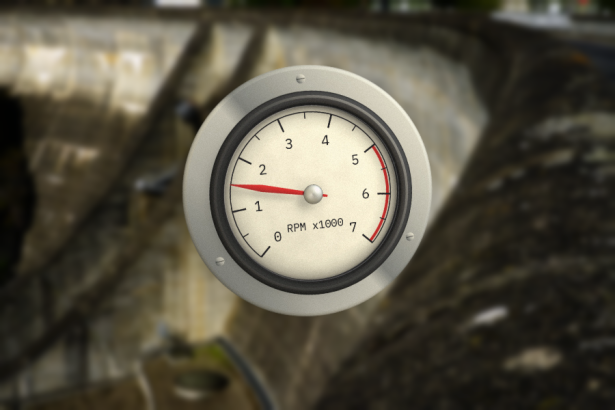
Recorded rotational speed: 1500; rpm
